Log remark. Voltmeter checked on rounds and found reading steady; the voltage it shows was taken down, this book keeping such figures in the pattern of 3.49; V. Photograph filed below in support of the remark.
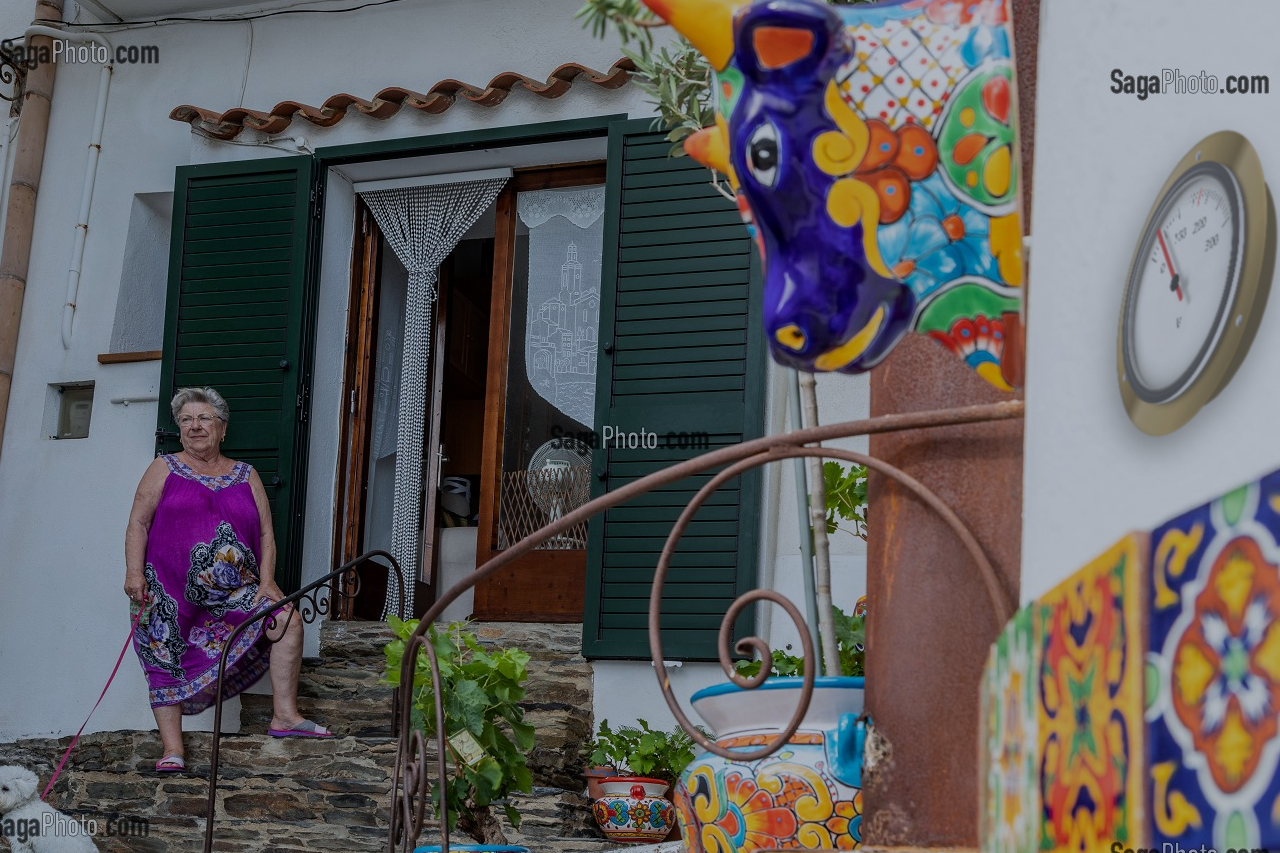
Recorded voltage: 50; V
